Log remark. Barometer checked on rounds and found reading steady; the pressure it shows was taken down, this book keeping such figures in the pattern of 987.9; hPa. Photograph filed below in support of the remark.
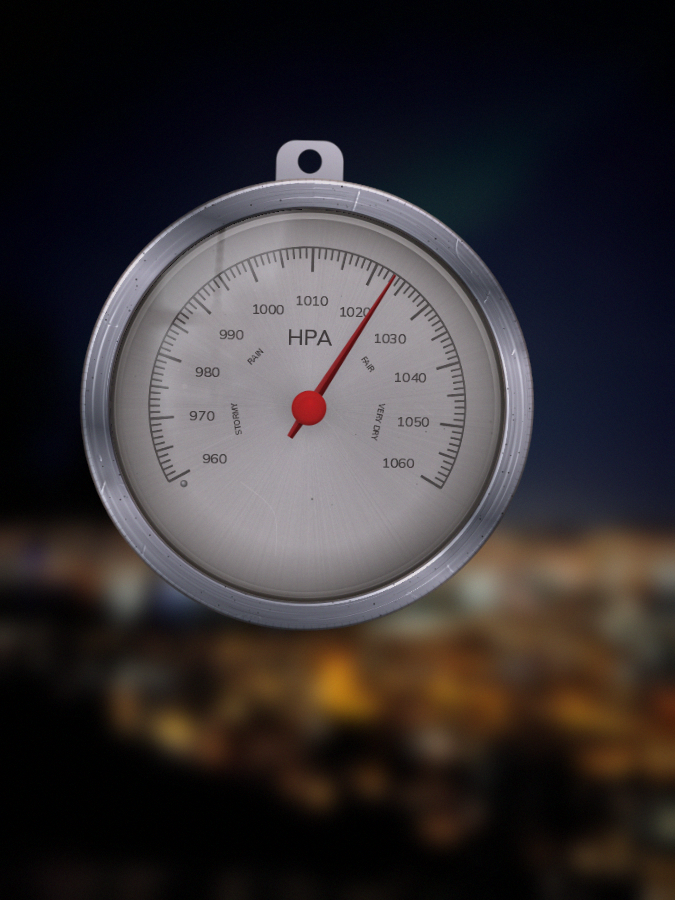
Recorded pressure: 1023; hPa
